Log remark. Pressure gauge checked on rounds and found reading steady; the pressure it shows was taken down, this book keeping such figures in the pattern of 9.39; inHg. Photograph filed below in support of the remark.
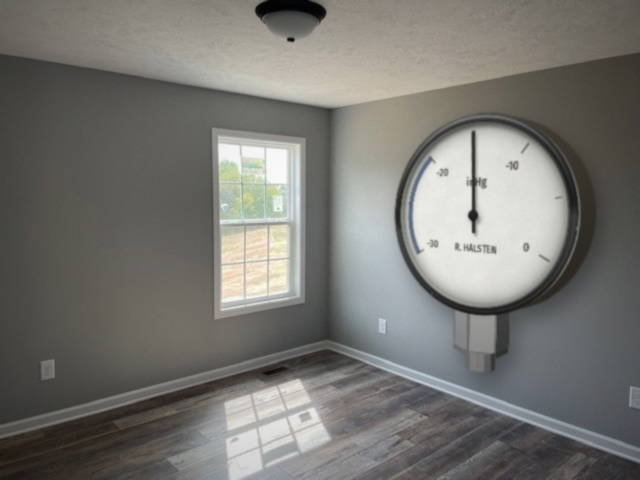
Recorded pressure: -15; inHg
